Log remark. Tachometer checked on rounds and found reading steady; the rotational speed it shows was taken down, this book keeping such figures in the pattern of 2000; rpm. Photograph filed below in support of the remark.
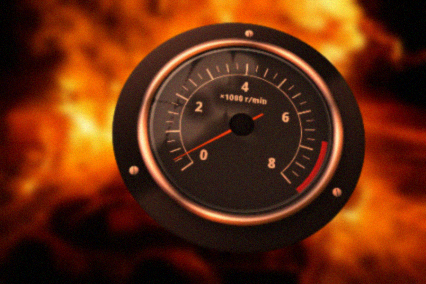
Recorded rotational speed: 250; rpm
